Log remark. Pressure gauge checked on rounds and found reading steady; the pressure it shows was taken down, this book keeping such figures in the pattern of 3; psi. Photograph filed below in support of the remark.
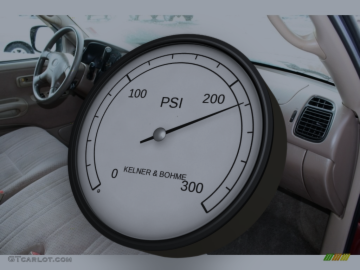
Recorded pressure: 220; psi
